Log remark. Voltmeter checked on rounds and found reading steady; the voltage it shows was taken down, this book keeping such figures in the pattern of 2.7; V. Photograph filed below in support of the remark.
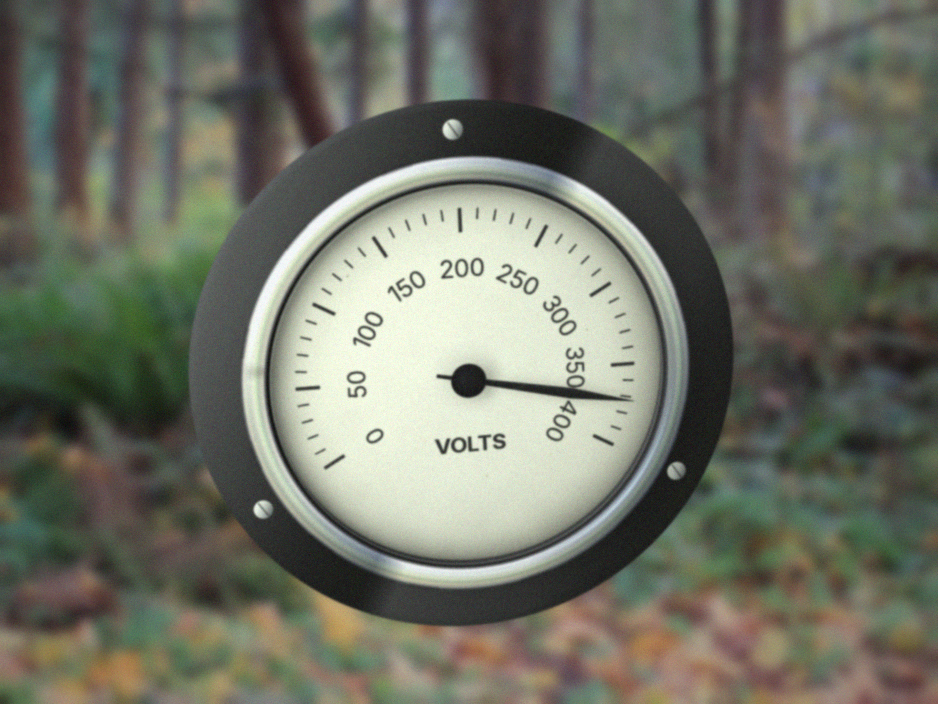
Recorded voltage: 370; V
